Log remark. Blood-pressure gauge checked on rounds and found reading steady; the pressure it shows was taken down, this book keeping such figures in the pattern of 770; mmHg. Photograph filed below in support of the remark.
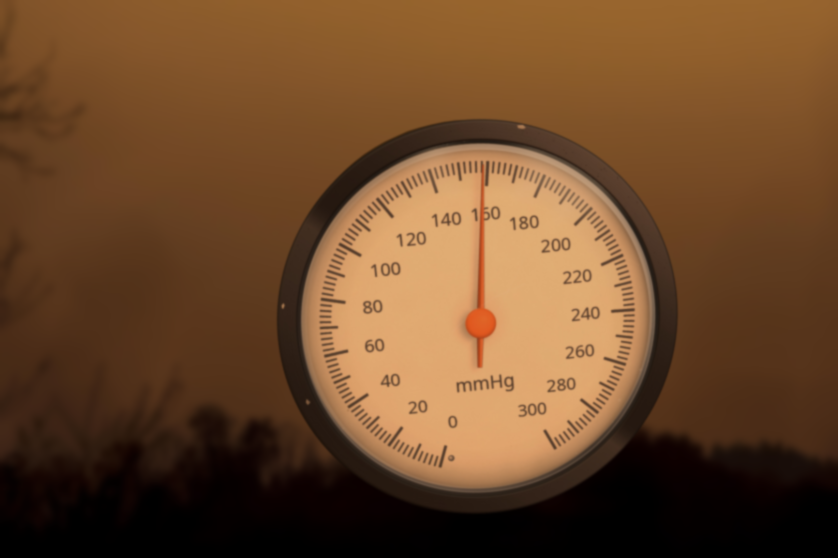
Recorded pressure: 158; mmHg
